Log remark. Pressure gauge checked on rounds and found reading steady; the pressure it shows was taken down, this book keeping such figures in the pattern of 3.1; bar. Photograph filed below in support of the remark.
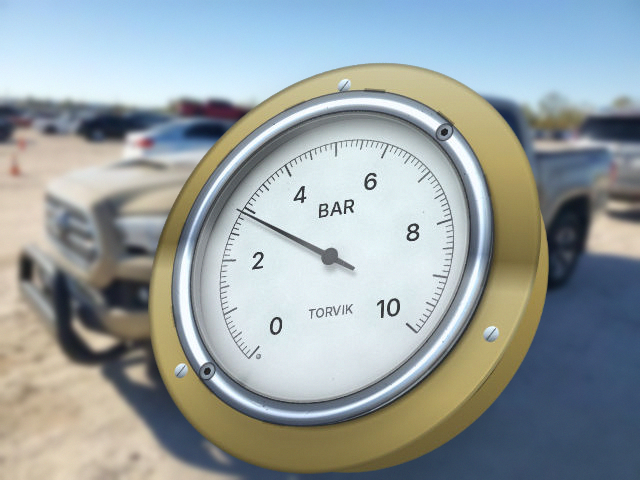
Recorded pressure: 2.9; bar
